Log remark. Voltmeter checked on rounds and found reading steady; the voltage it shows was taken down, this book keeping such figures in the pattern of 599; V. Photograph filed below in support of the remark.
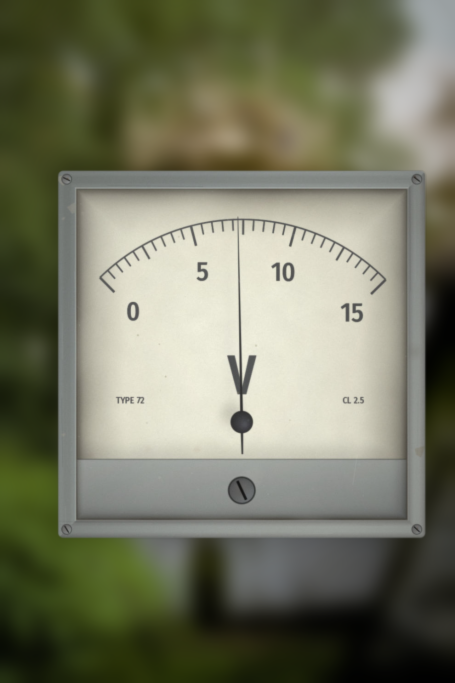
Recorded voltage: 7.25; V
